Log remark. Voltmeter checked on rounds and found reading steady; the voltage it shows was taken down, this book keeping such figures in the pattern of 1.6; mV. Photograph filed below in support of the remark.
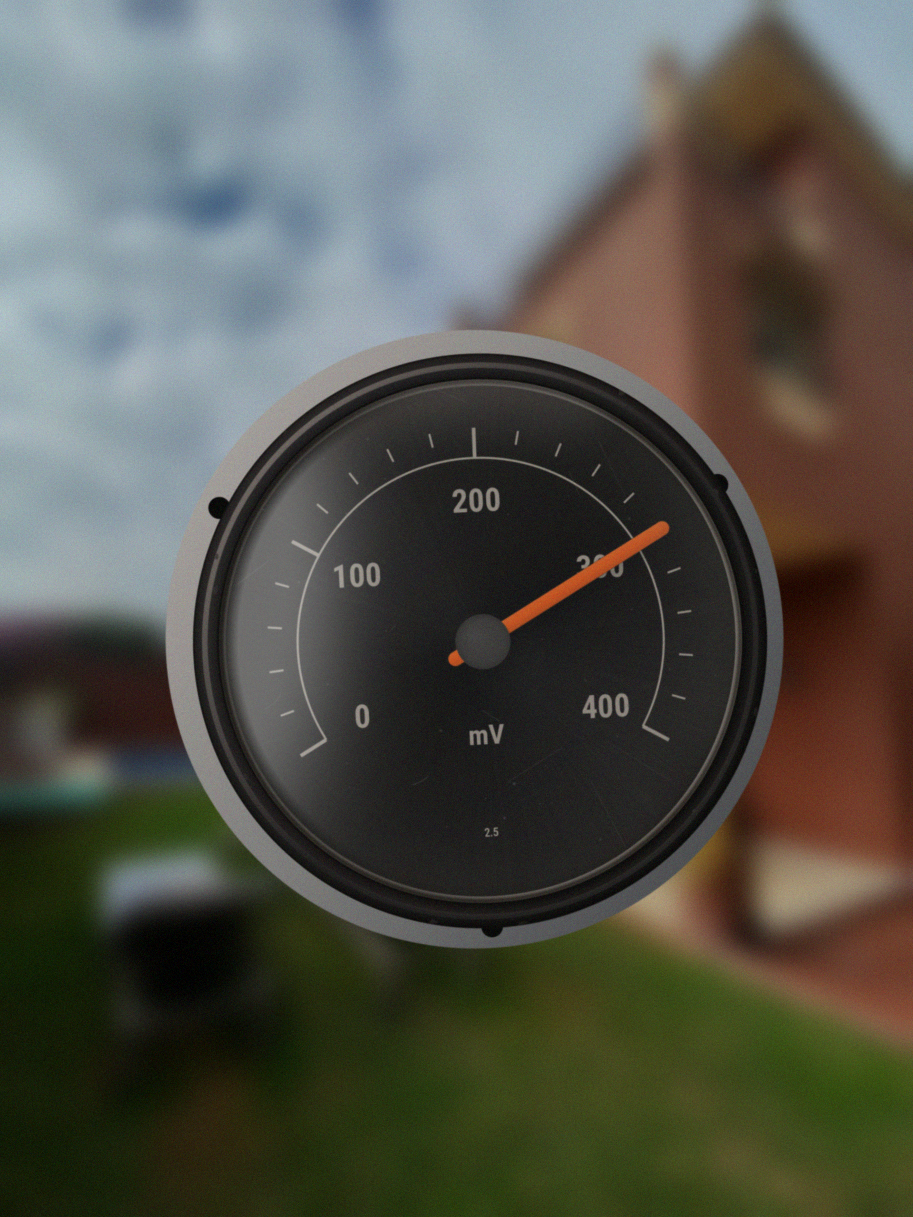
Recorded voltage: 300; mV
